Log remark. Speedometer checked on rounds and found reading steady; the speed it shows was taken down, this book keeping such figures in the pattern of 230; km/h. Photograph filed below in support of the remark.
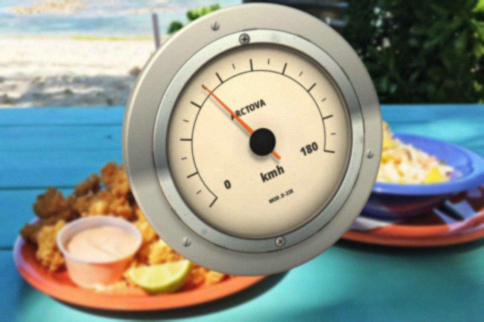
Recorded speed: 70; km/h
